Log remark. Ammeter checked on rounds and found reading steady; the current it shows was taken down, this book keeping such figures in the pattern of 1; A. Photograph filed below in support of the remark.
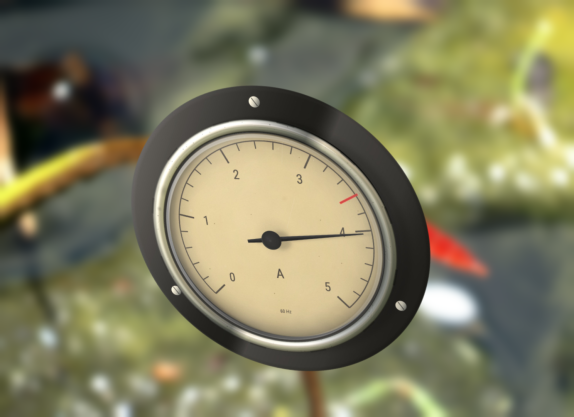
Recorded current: 4; A
